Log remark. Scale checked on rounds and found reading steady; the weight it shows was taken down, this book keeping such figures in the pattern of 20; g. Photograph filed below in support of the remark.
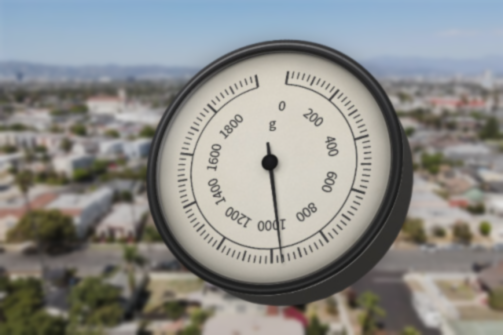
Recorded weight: 960; g
